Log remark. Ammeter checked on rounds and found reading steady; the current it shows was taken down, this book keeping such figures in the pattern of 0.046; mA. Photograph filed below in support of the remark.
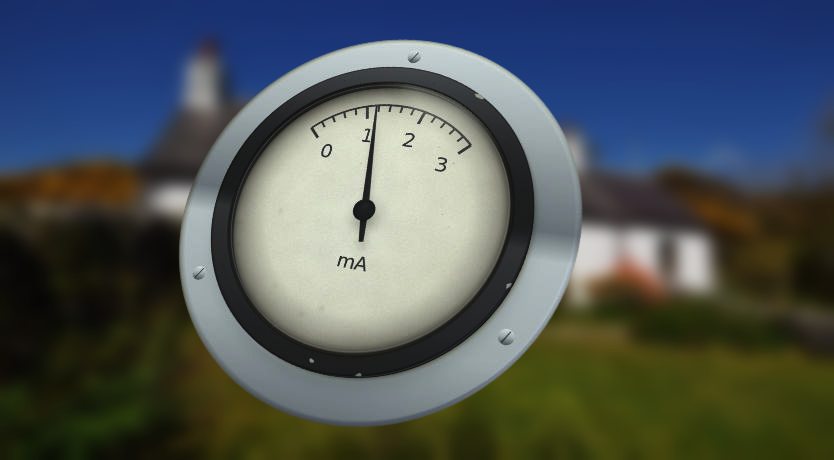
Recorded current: 1.2; mA
